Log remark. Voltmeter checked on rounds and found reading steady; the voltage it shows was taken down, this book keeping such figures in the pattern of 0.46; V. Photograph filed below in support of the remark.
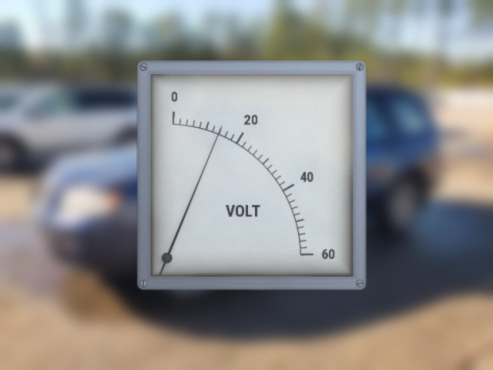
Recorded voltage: 14; V
